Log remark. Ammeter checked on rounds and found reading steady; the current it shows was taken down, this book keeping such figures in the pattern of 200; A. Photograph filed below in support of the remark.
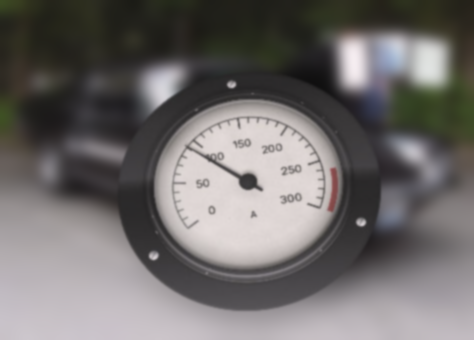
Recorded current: 90; A
